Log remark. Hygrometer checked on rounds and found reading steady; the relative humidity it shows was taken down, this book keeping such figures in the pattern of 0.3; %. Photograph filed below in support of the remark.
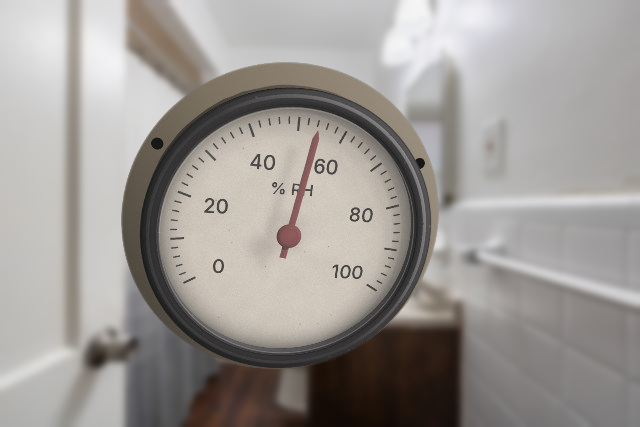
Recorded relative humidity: 54; %
